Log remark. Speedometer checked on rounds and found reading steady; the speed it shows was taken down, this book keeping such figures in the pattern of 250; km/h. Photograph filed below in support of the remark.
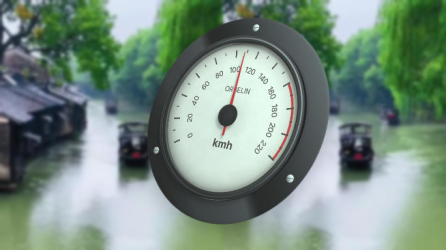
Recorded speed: 110; km/h
